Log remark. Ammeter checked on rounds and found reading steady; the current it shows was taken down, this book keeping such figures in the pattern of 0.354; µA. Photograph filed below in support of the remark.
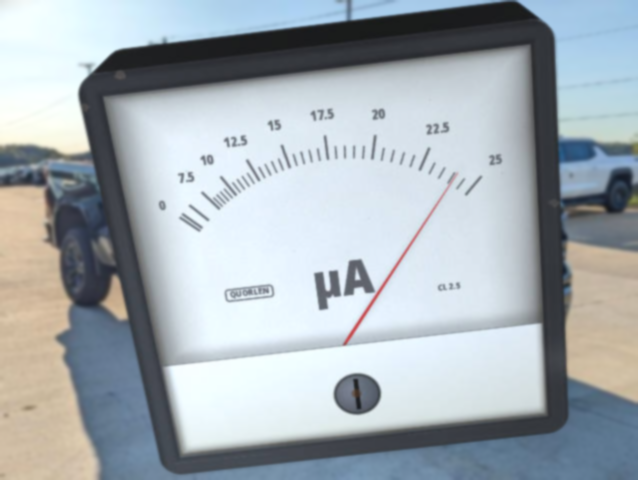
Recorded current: 24; µA
